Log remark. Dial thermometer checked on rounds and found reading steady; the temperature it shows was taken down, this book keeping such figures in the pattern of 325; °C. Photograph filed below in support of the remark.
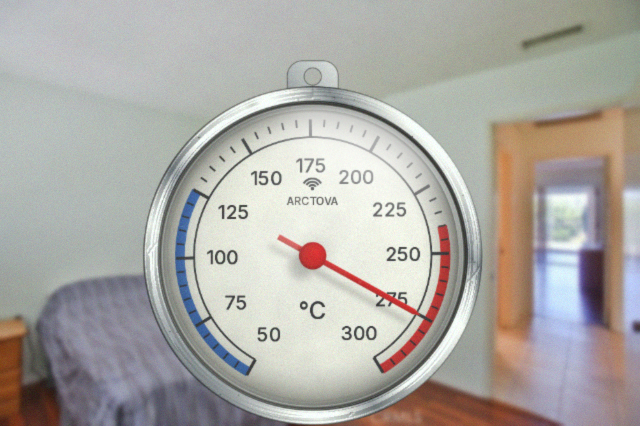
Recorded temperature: 275; °C
